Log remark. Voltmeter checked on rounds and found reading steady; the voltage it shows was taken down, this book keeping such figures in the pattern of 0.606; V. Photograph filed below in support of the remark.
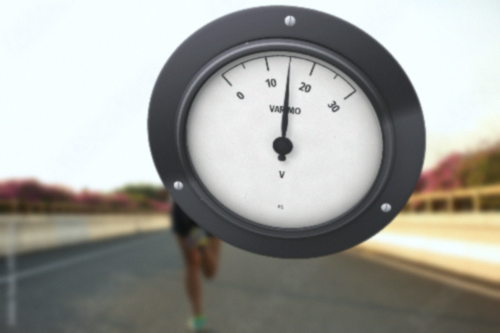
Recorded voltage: 15; V
